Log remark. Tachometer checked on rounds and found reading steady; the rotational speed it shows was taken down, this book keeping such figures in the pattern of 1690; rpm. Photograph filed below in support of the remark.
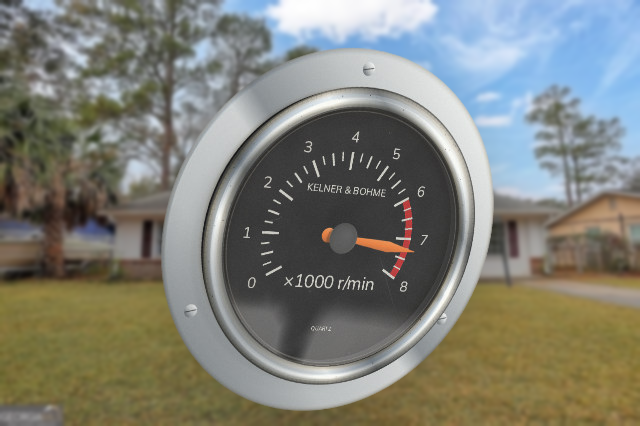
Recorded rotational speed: 7250; rpm
